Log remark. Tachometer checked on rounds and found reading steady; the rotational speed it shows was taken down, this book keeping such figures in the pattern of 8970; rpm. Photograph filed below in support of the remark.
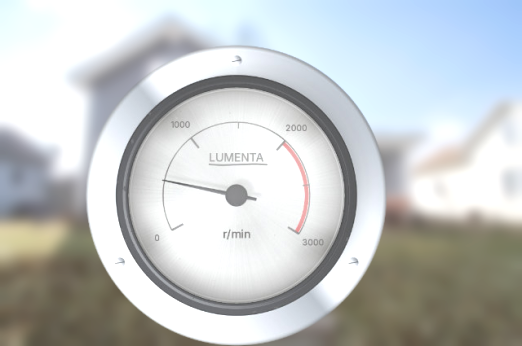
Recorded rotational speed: 500; rpm
